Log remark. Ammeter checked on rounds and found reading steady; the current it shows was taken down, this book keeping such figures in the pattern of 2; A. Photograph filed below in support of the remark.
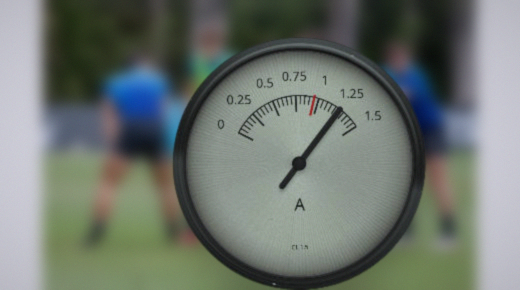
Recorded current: 1.25; A
